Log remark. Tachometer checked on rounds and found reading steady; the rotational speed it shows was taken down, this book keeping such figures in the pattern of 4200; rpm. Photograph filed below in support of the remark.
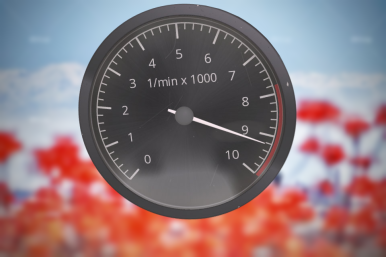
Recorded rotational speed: 9200; rpm
